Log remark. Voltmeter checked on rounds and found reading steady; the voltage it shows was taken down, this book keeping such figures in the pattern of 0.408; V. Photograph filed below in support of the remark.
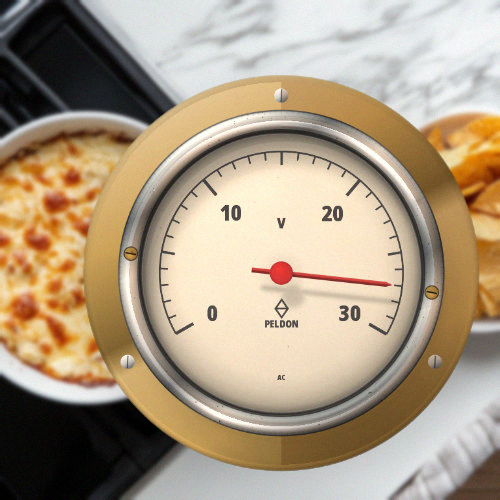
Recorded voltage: 27; V
